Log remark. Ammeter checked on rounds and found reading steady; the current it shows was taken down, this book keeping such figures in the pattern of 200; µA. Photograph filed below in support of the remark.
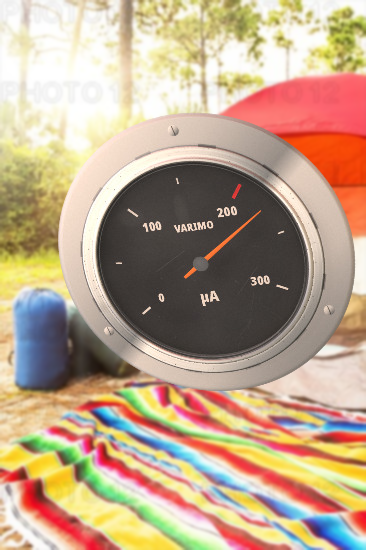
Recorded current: 225; µA
